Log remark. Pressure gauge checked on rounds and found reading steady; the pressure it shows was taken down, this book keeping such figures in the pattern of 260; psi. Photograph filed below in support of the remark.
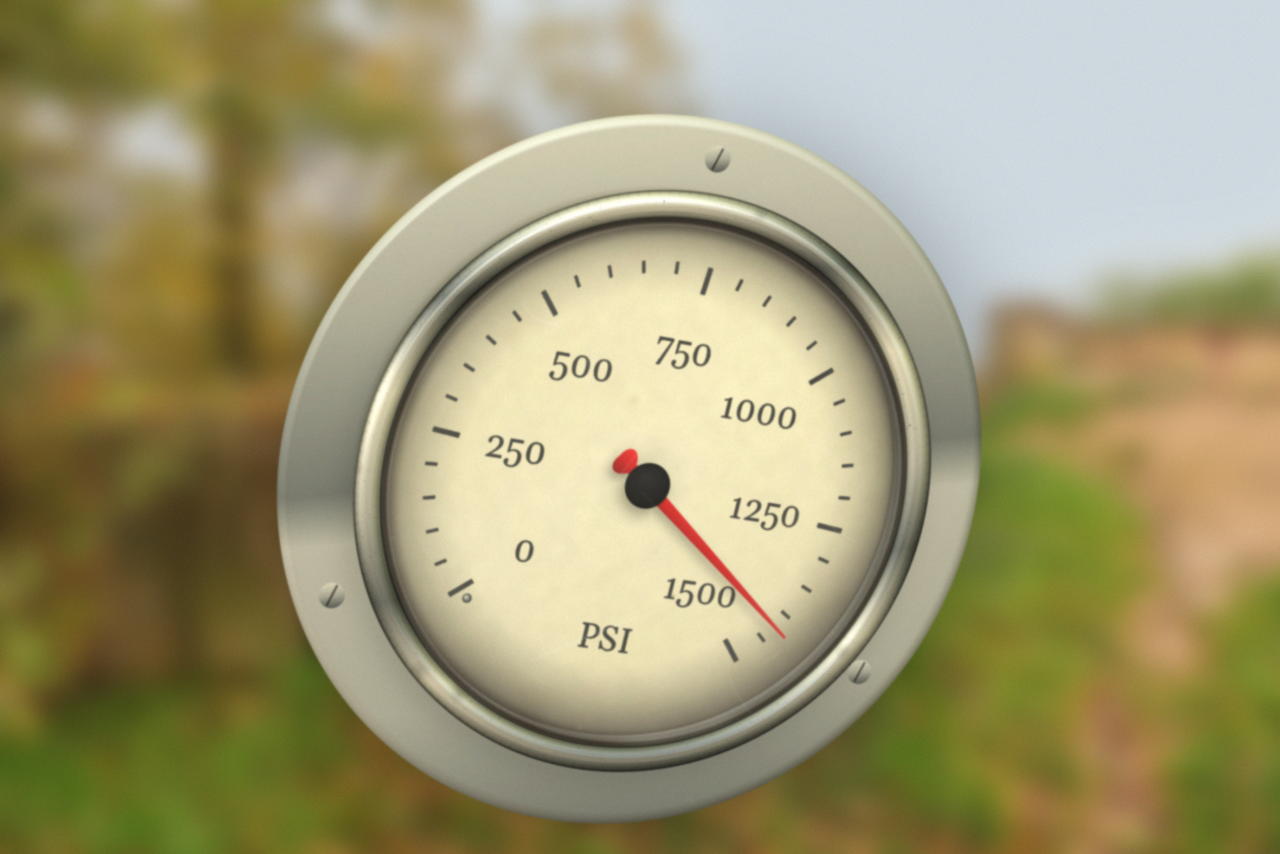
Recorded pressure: 1425; psi
